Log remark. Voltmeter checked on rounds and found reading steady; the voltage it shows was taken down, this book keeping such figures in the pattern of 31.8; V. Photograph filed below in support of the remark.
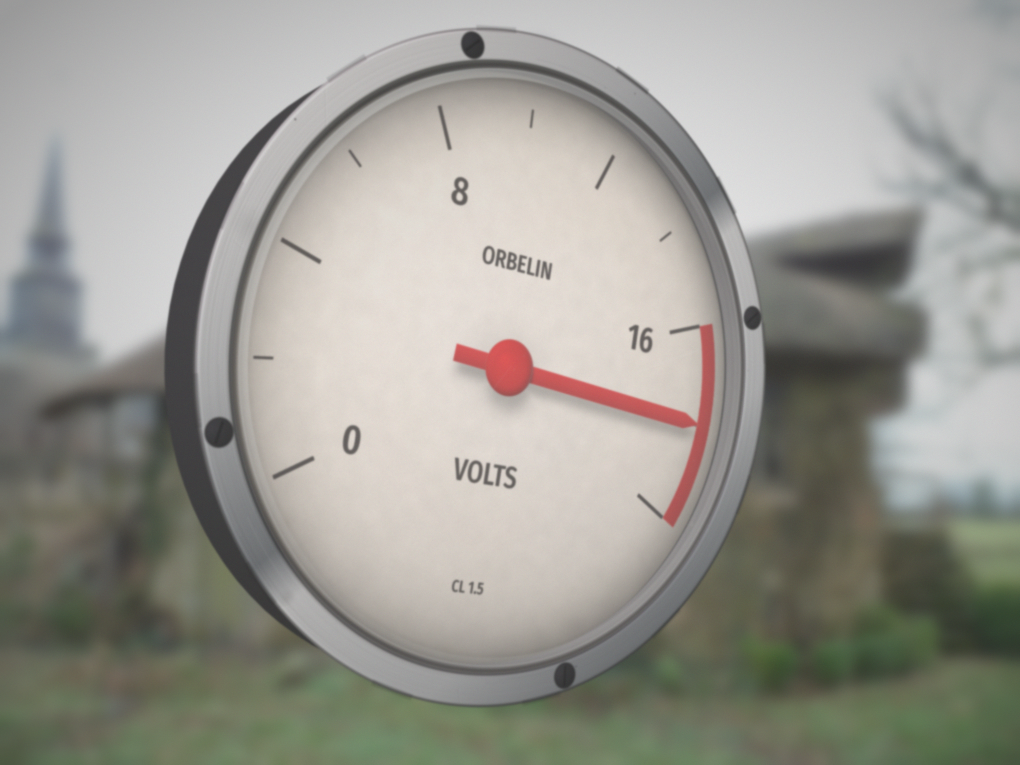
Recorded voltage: 18; V
